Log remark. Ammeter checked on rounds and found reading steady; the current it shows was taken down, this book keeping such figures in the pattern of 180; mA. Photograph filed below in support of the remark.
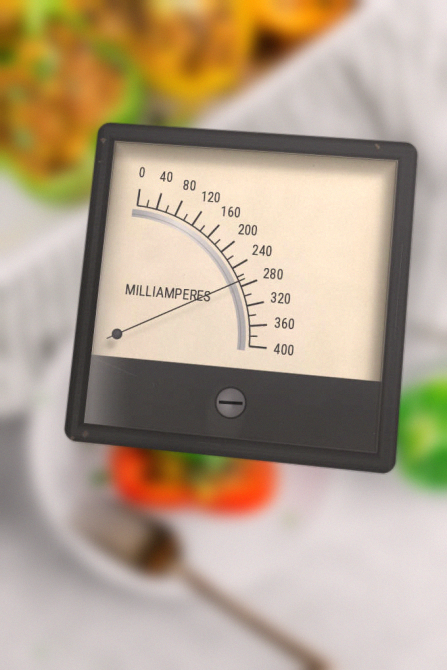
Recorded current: 270; mA
